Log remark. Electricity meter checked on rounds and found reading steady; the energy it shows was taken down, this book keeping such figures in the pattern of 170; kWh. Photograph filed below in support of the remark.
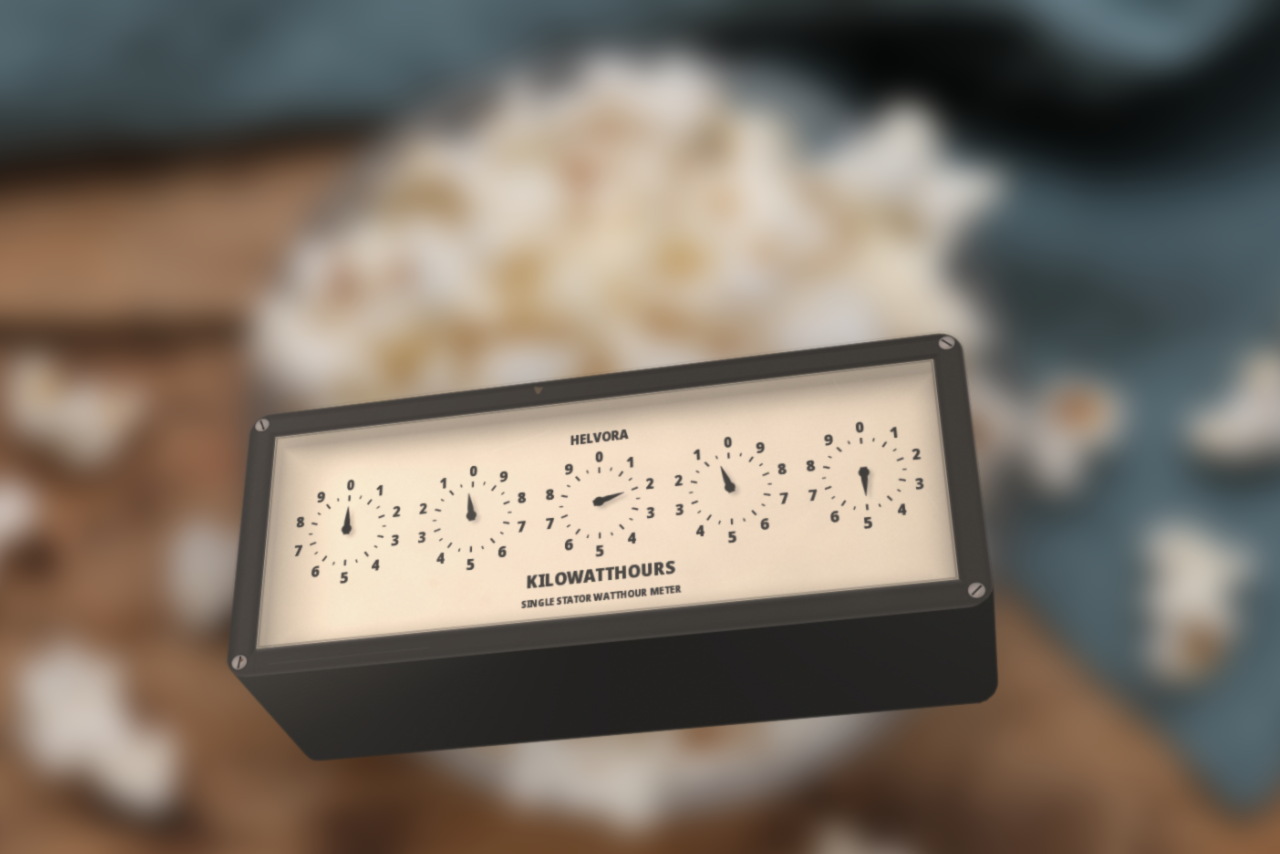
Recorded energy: 205; kWh
